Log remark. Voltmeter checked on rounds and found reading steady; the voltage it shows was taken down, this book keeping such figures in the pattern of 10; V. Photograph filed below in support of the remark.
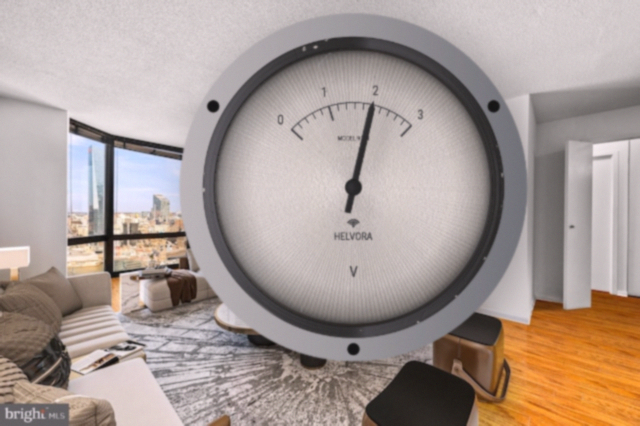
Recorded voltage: 2; V
